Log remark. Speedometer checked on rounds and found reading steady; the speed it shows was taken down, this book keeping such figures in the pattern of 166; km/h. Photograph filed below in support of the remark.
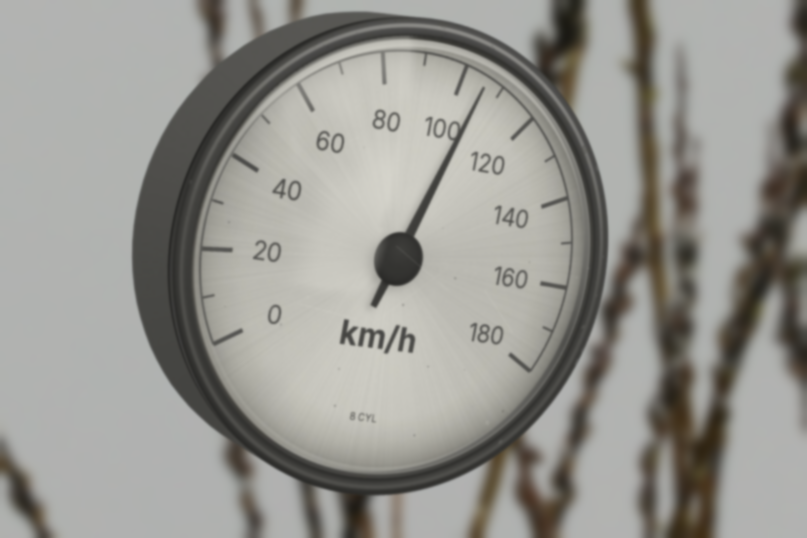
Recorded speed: 105; km/h
